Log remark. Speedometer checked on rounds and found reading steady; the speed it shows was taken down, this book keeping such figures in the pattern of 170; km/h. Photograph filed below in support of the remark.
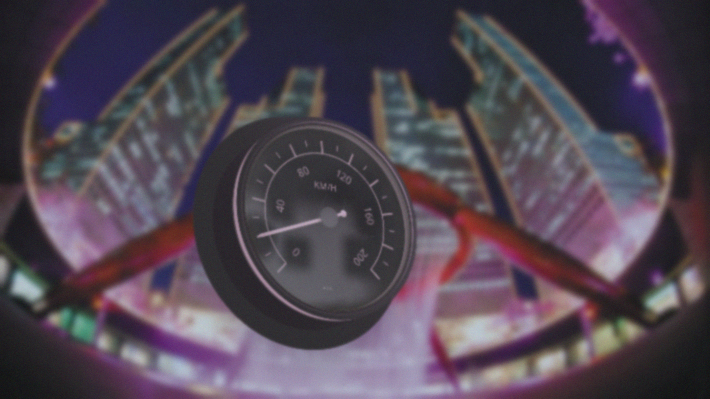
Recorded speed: 20; km/h
